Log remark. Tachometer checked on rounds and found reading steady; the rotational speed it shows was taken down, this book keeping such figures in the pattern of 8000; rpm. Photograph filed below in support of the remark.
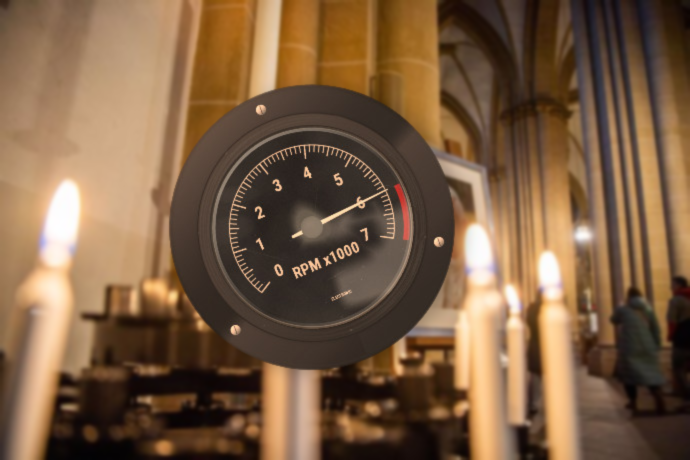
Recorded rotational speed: 6000; rpm
